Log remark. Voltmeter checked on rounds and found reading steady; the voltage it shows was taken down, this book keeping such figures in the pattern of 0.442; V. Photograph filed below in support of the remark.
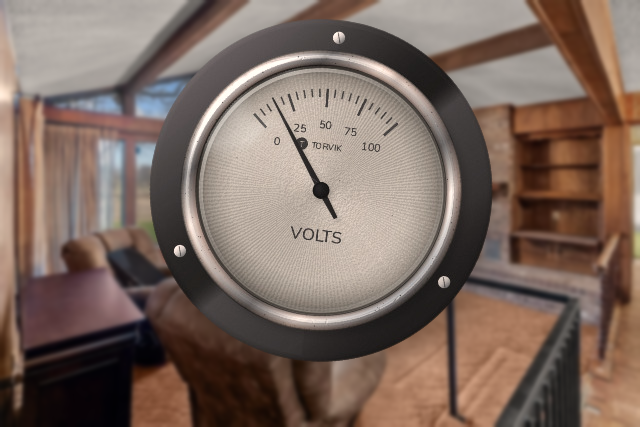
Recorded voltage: 15; V
